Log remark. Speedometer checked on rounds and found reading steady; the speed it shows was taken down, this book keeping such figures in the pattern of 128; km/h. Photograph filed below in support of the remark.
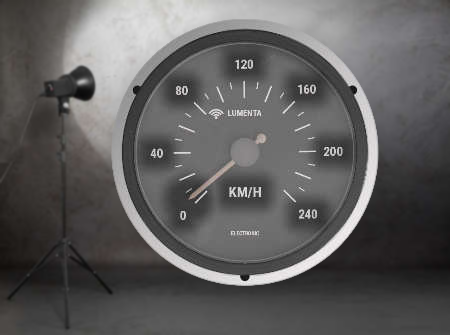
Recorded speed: 5; km/h
